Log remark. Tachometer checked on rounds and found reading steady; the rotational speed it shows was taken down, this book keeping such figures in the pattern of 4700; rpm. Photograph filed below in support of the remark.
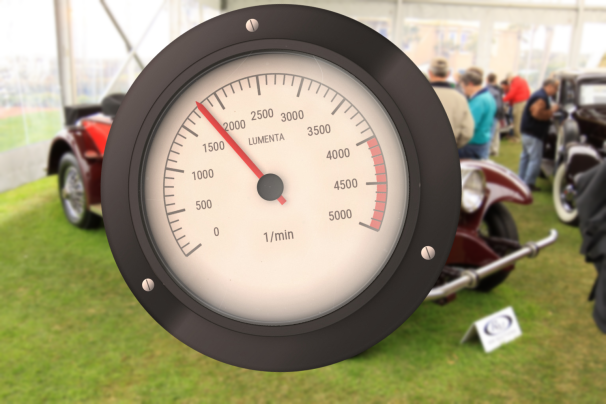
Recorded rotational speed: 1800; rpm
